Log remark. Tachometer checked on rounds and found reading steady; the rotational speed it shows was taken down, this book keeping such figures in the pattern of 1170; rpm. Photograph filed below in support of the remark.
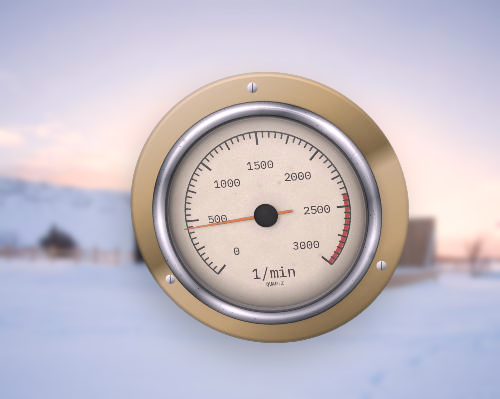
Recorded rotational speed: 450; rpm
